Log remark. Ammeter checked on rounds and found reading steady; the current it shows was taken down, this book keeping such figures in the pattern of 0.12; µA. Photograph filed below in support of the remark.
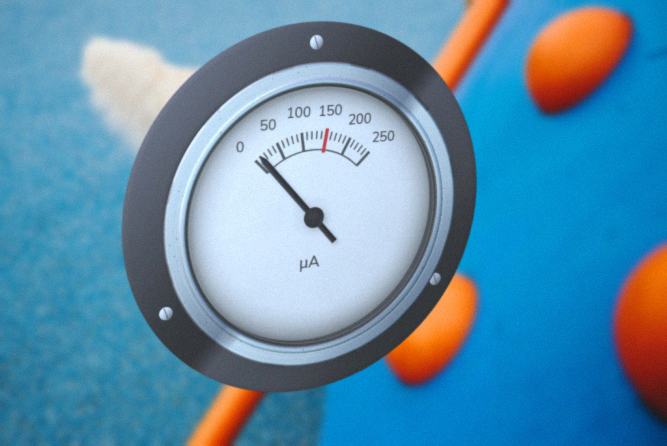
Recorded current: 10; µA
